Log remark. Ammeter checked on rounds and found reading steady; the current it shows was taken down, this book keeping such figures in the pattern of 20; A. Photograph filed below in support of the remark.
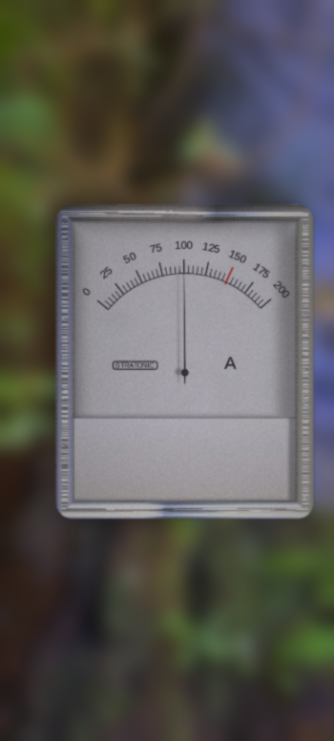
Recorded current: 100; A
